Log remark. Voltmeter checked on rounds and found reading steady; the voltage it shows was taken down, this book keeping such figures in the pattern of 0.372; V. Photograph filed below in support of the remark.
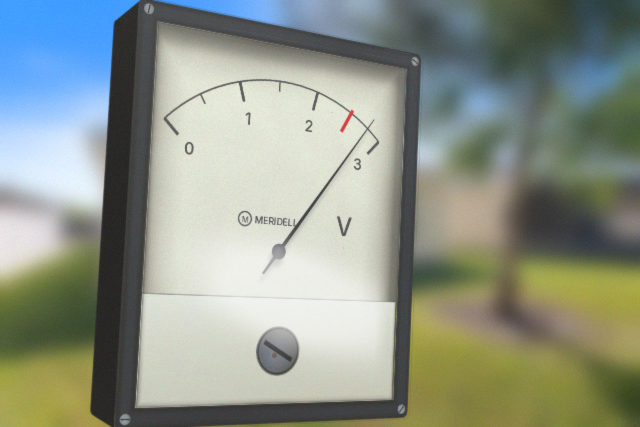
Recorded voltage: 2.75; V
